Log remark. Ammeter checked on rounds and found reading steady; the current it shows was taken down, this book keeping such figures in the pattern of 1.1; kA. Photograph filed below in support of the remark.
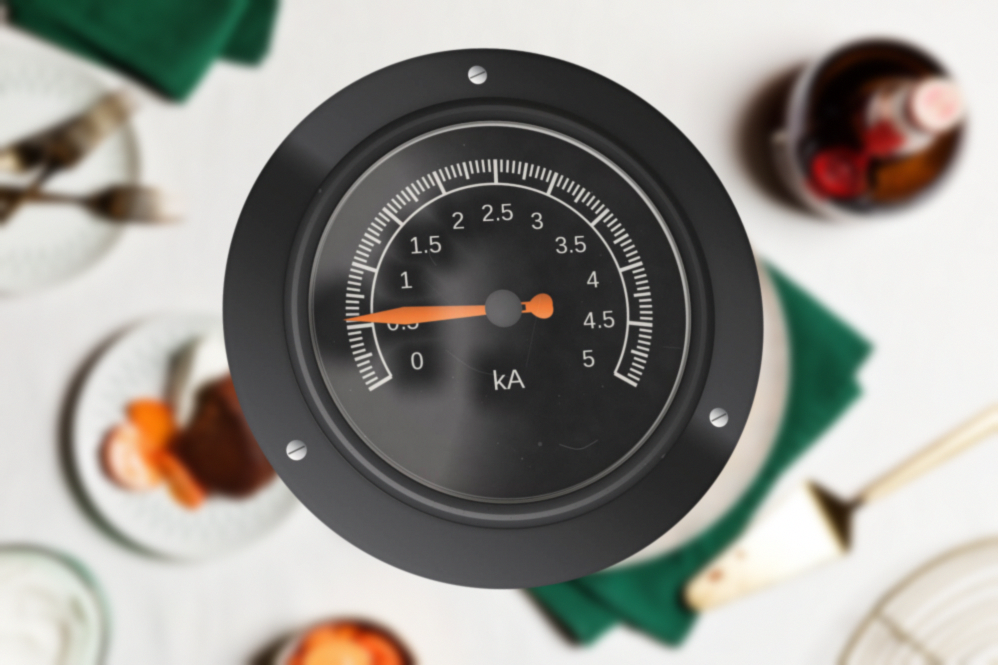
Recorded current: 0.55; kA
